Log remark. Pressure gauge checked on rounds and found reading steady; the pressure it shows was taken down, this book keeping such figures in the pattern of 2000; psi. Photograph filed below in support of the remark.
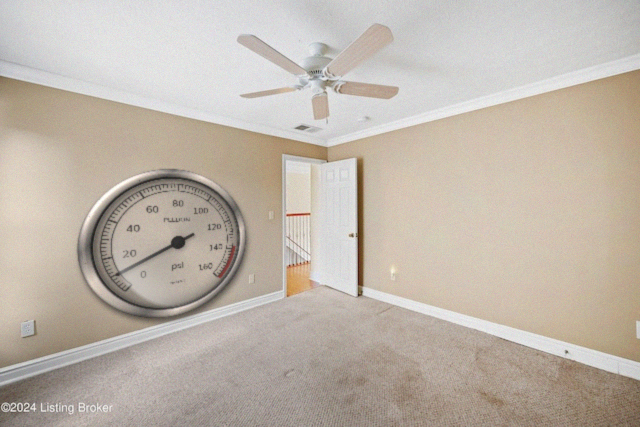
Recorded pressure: 10; psi
